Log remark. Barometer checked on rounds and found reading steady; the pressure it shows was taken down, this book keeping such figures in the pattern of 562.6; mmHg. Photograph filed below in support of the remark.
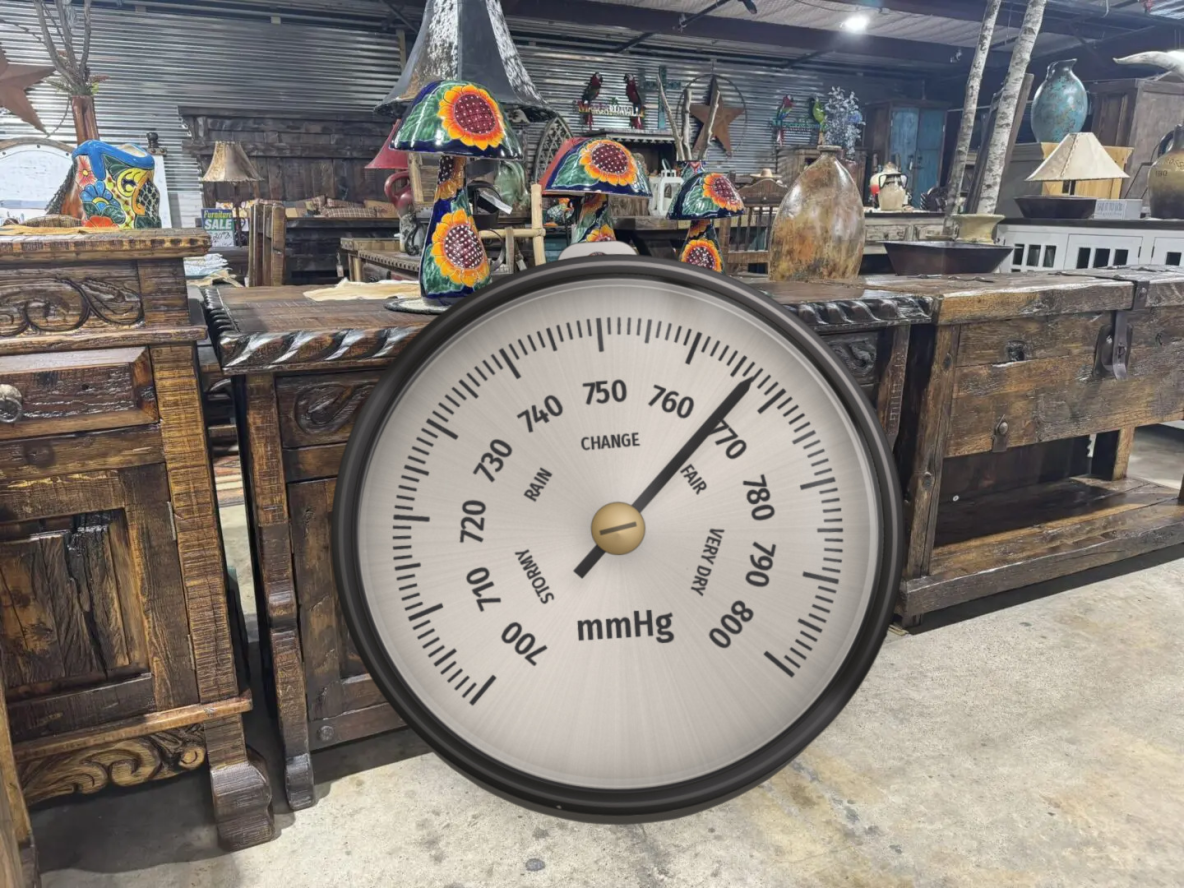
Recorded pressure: 767; mmHg
